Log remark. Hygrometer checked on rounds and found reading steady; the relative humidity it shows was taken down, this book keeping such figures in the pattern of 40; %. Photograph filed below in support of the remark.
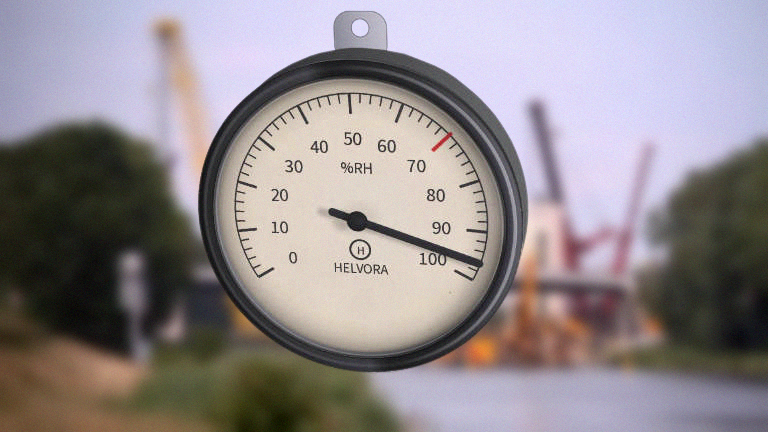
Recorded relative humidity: 96; %
